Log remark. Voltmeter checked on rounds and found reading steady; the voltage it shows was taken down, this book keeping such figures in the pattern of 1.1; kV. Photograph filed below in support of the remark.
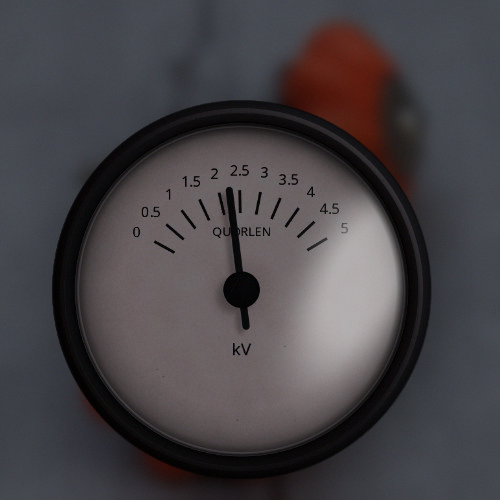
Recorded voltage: 2.25; kV
